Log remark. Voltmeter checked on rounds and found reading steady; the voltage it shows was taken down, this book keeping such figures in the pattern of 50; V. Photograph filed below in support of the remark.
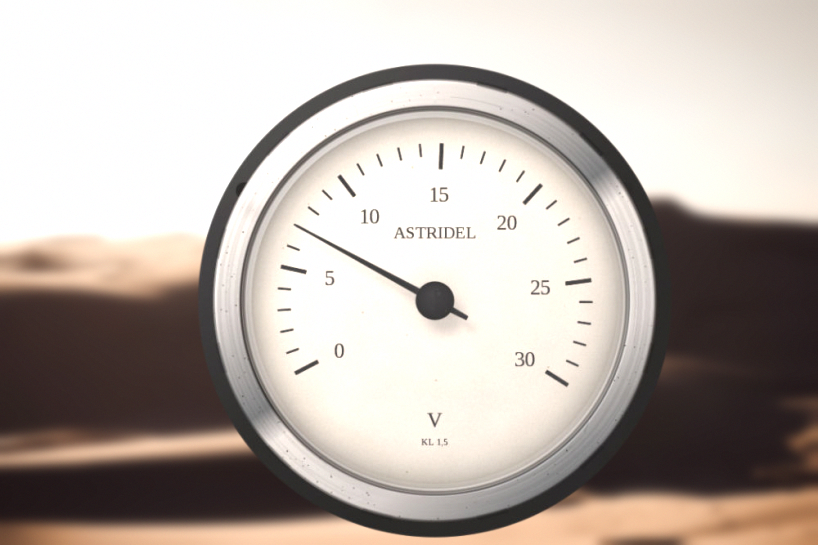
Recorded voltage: 7; V
